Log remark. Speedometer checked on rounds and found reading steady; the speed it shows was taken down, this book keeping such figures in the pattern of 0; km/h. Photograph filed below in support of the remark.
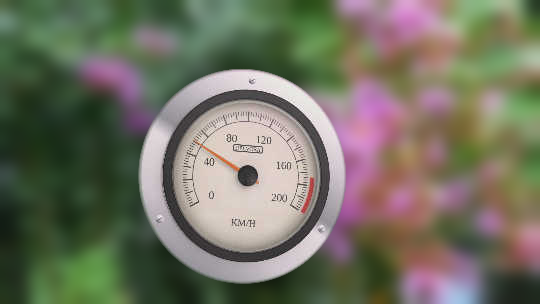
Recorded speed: 50; km/h
